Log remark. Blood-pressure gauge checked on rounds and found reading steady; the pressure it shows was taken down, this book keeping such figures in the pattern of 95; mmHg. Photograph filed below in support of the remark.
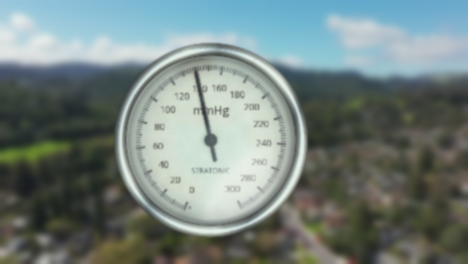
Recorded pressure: 140; mmHg
